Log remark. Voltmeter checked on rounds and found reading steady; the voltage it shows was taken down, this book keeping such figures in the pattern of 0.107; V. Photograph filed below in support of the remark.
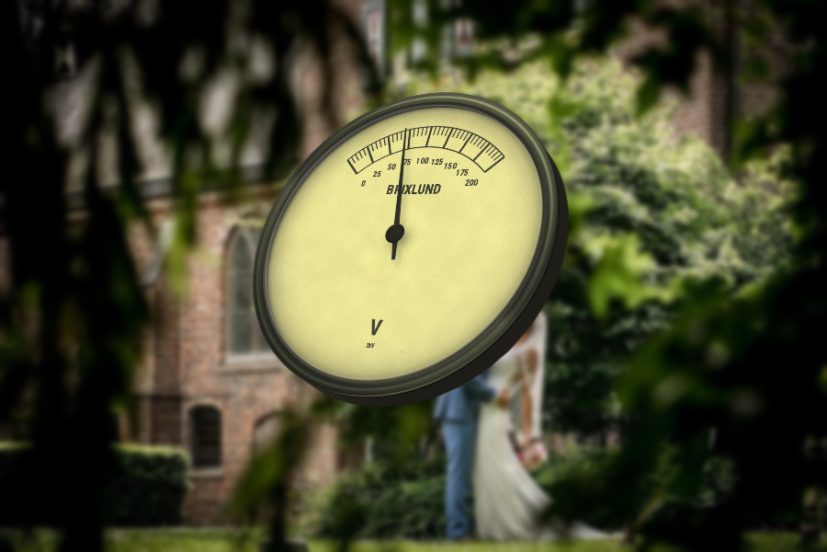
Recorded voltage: 75; V
